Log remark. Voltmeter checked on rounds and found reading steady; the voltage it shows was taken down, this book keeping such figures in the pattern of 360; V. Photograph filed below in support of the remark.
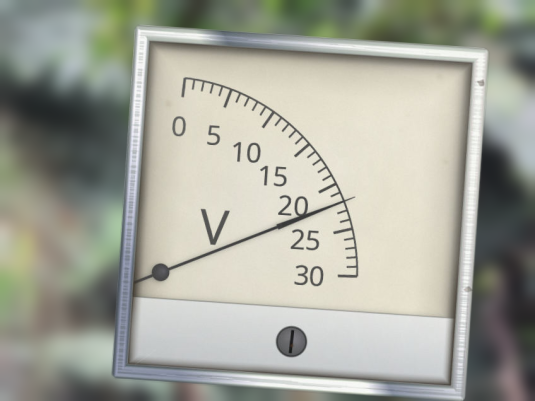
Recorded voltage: 22; V
